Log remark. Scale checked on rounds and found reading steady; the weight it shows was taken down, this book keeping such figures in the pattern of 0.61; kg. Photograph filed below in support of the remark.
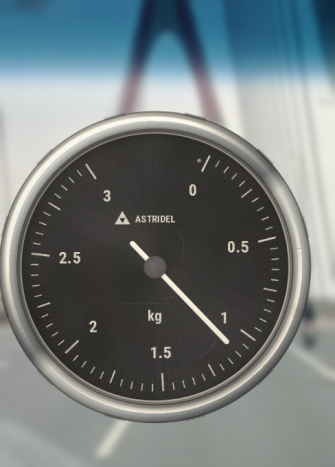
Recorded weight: 1.1; kg
